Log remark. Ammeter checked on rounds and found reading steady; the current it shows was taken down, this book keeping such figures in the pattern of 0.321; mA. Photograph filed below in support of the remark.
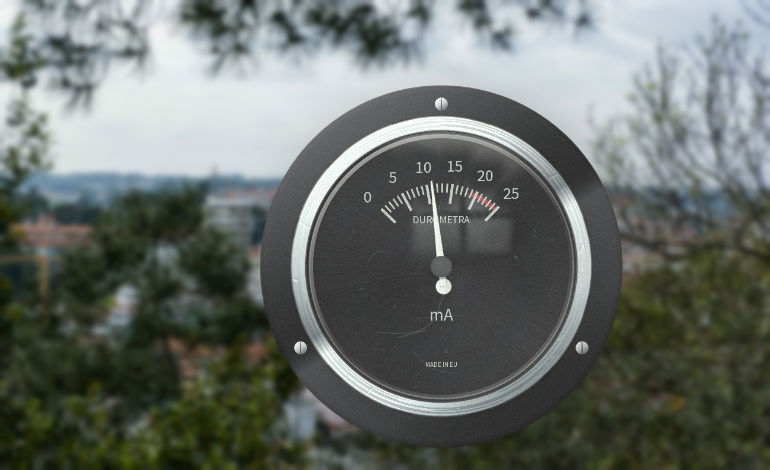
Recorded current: 11; mA
